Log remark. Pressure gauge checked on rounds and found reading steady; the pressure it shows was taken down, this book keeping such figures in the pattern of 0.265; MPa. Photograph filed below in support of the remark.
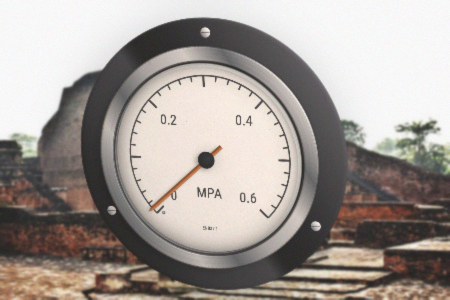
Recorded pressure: 0.01; MPa
